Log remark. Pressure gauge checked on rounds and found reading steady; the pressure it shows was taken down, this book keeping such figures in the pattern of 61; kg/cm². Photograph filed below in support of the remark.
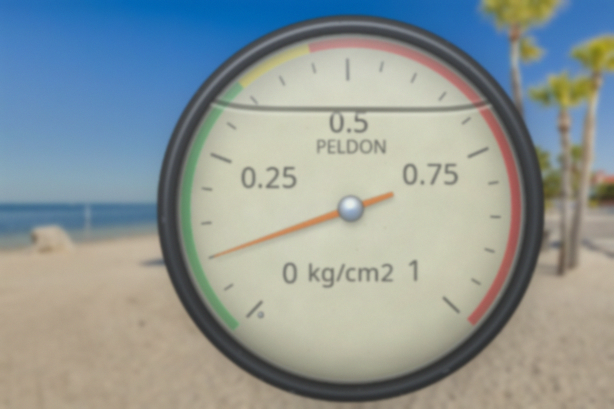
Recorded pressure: 0.1; kg/cm²
